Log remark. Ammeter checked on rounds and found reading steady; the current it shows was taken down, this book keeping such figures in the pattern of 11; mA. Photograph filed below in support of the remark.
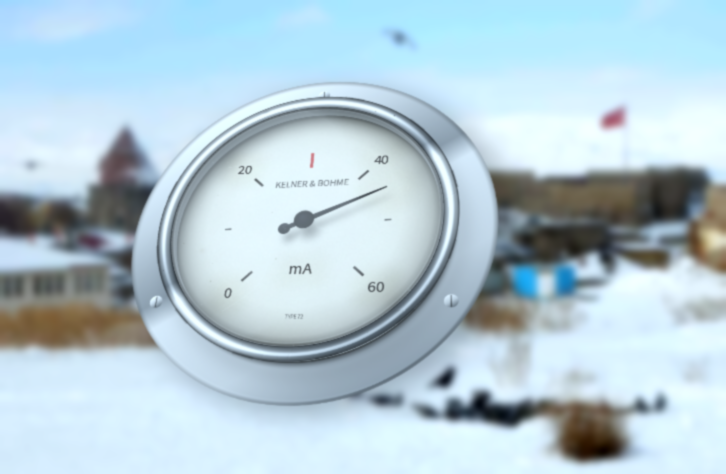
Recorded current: 45; mA
